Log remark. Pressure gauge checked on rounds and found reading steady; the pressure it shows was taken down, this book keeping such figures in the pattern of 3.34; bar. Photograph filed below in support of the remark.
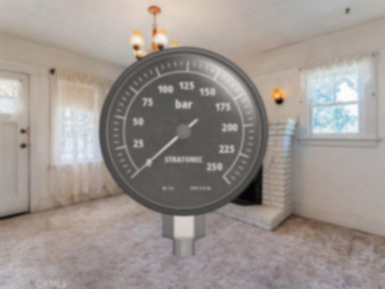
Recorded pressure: 0; bar
